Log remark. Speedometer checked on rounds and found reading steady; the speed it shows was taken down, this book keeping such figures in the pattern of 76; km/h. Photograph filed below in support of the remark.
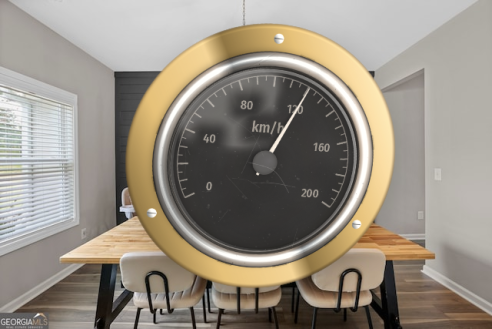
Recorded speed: 120; km/h
